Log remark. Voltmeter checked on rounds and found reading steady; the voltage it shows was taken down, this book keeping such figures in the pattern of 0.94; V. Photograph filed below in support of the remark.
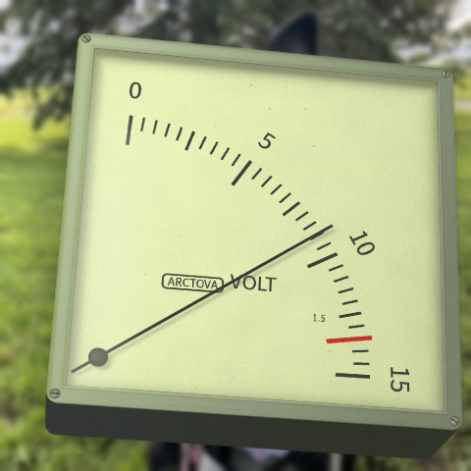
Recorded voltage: 9; V
